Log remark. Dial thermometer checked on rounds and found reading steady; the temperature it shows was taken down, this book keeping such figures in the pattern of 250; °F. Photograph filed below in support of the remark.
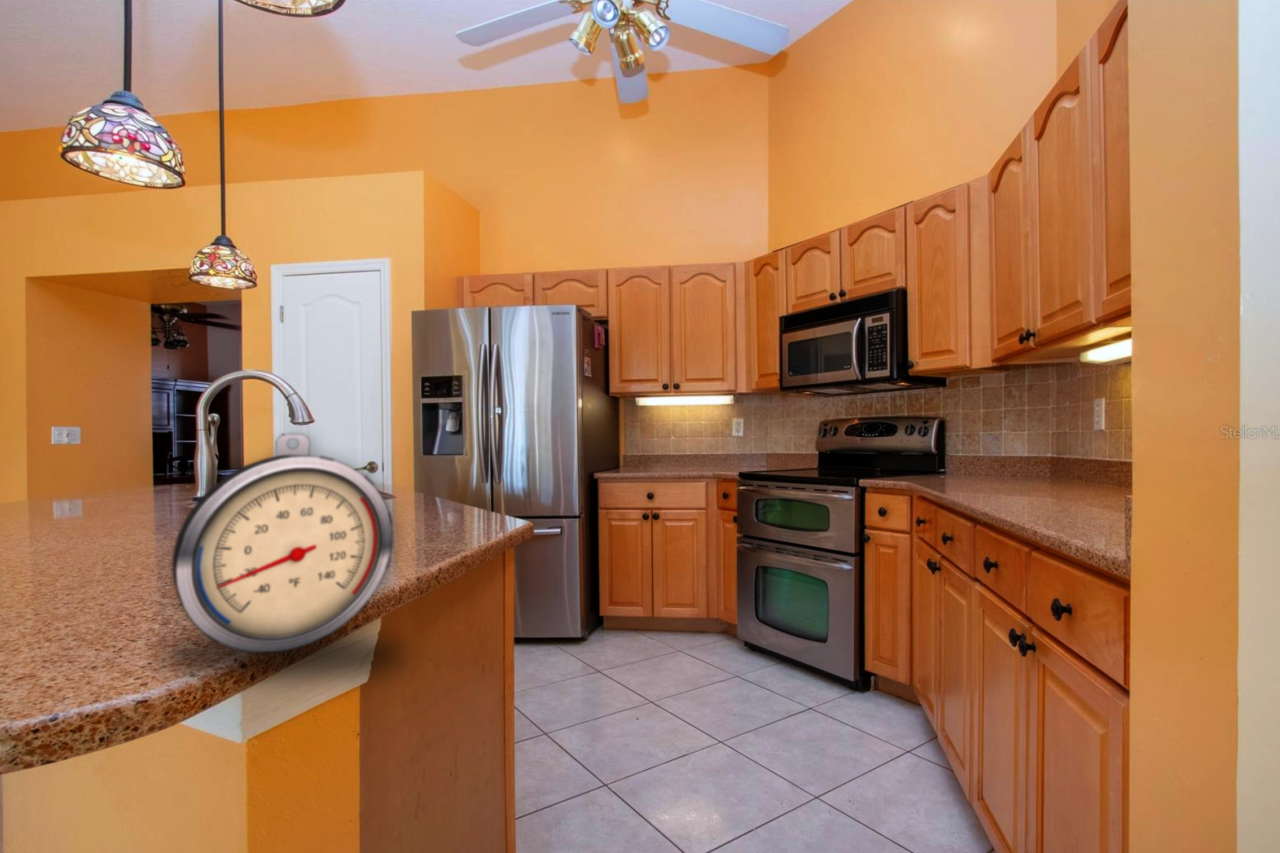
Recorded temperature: -20; °F
